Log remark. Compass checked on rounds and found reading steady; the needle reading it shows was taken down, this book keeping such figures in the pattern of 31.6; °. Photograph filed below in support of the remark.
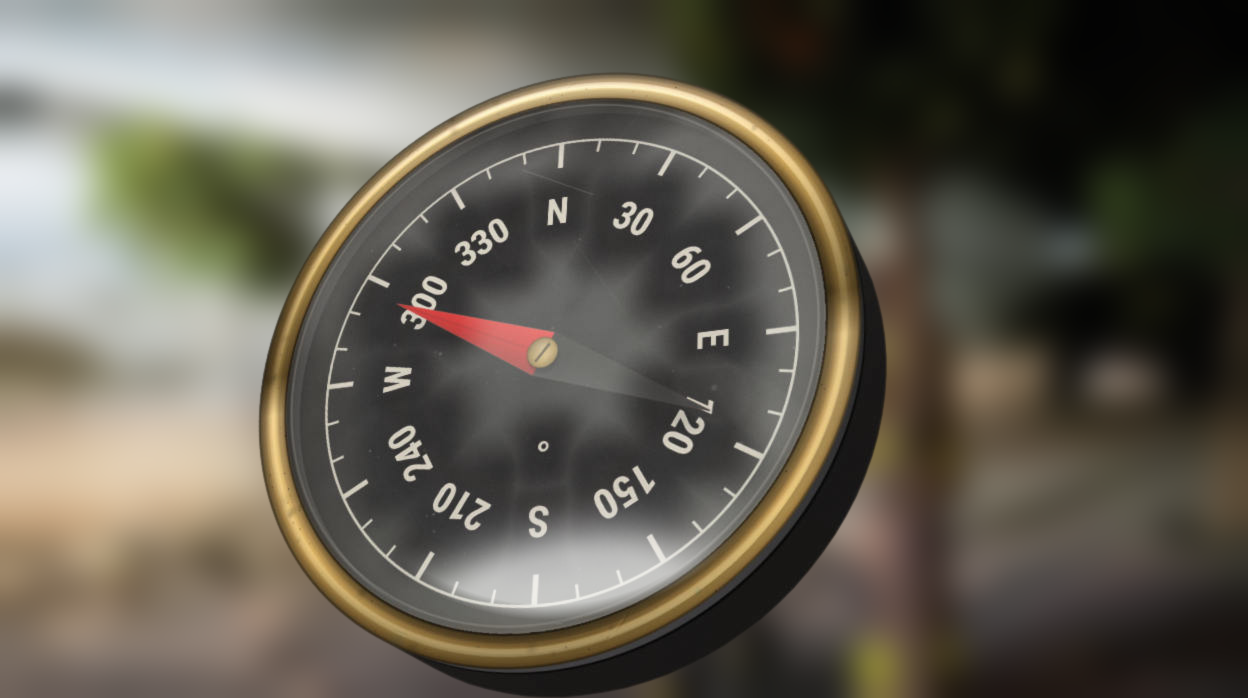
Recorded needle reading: 295; °
